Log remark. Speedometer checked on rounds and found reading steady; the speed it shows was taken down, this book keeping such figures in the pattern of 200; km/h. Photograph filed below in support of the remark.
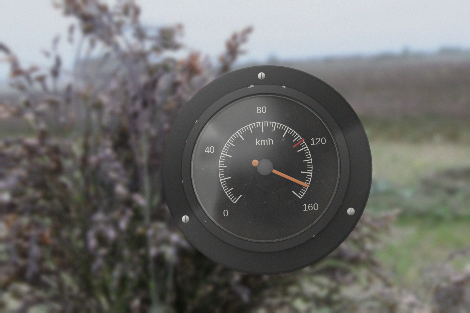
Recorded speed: 150; km/h
